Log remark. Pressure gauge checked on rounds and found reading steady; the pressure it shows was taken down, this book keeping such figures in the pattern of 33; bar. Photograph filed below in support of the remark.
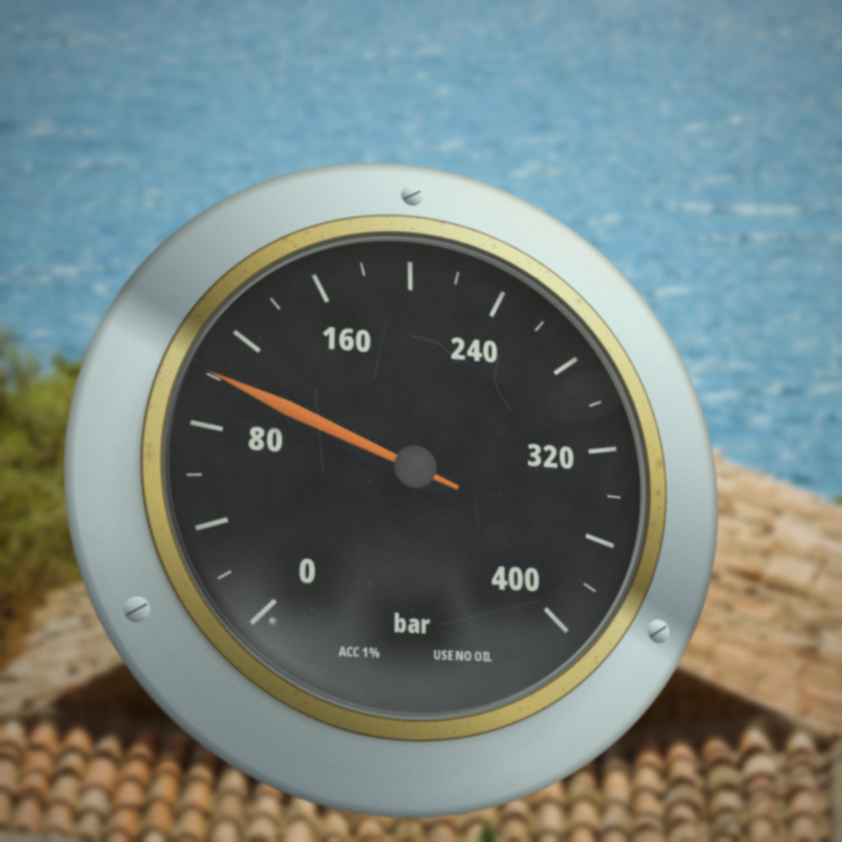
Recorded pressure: 100; bar
